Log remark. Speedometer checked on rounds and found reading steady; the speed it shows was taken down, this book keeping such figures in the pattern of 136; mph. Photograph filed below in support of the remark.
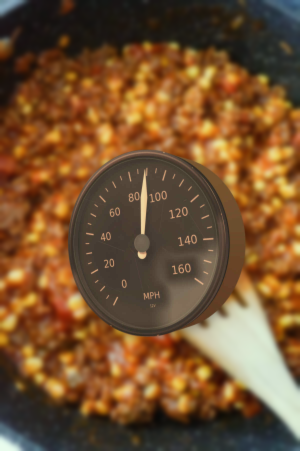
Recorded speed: 90; mph
